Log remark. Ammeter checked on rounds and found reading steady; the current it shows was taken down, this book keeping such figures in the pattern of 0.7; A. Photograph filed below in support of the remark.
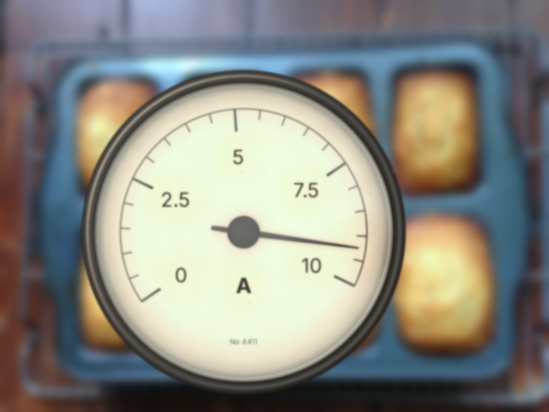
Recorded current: 9.25; A
